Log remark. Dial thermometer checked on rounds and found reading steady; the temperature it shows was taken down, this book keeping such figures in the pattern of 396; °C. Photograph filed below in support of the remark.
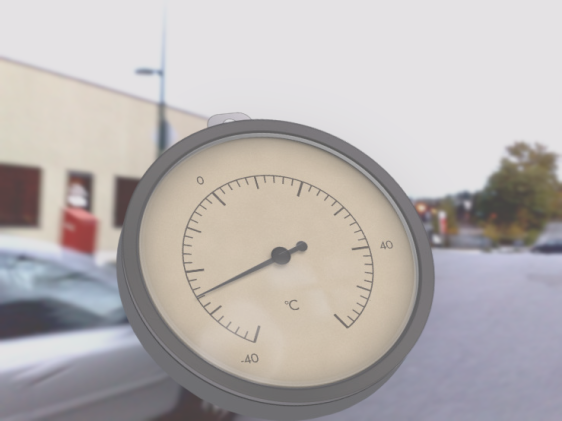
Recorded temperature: -26; °C
